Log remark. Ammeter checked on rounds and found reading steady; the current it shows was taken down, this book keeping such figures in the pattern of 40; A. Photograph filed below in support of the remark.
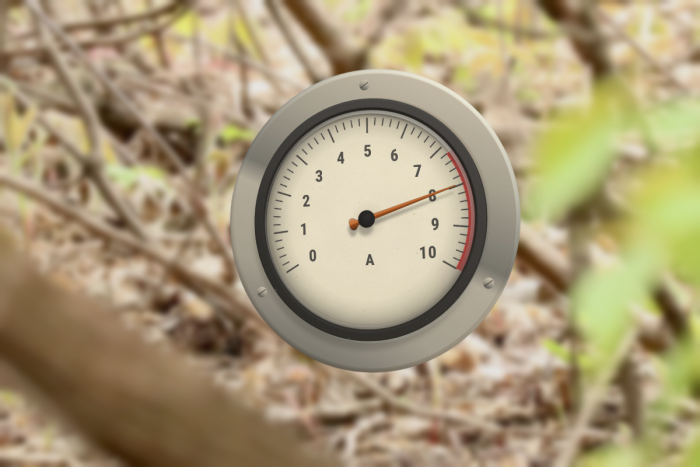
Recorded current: 8; A
